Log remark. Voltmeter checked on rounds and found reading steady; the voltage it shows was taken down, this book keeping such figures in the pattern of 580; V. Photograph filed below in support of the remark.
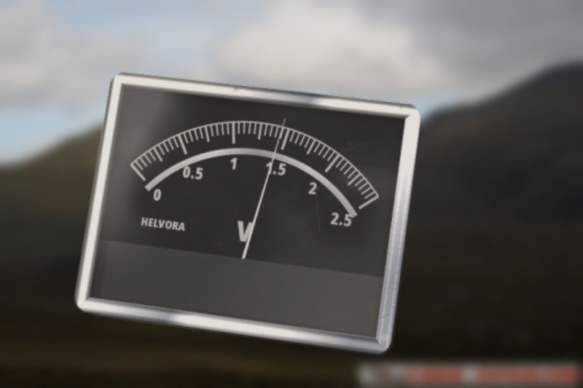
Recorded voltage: 1.45; V
